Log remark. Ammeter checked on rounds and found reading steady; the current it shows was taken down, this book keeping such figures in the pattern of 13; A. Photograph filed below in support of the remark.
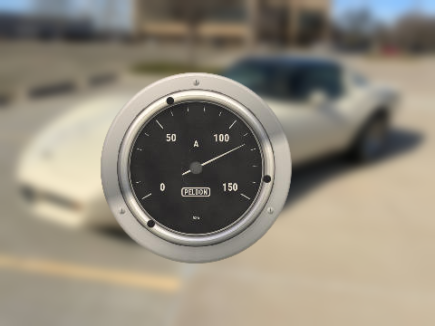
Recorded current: 115; A
